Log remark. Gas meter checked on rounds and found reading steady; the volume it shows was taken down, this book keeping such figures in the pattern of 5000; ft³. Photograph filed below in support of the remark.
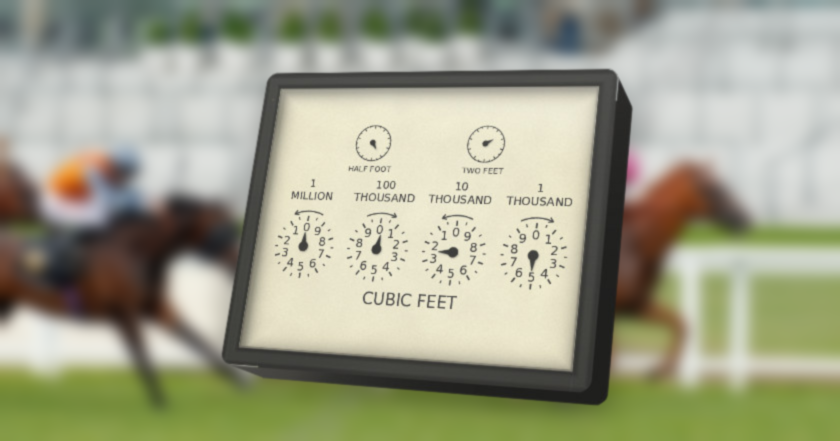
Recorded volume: 2500; ft³
